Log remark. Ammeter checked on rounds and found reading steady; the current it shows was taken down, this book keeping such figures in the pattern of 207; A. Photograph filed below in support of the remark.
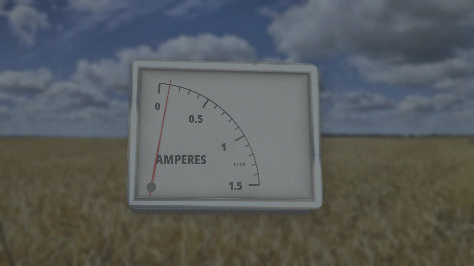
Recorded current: 0.1; A
